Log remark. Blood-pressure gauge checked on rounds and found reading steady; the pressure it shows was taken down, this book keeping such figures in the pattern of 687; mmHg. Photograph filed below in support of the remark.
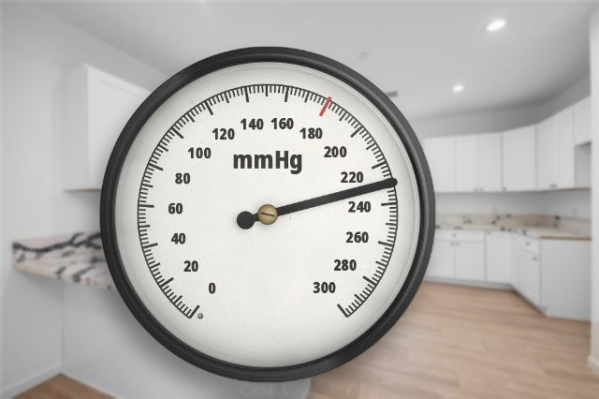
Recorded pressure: 230; mmHg
